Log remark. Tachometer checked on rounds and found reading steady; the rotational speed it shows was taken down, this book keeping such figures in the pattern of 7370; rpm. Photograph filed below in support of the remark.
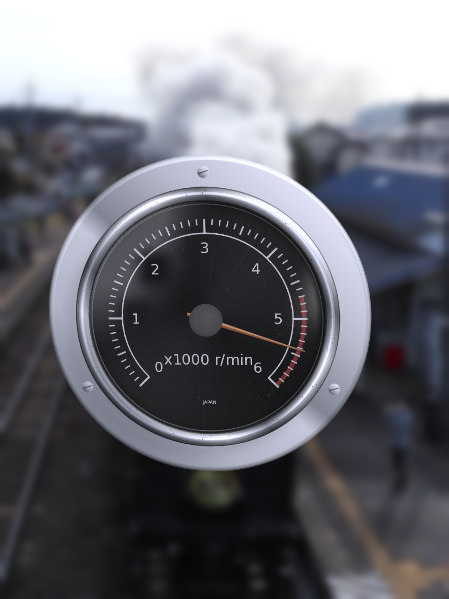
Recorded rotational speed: 5400; rpm
